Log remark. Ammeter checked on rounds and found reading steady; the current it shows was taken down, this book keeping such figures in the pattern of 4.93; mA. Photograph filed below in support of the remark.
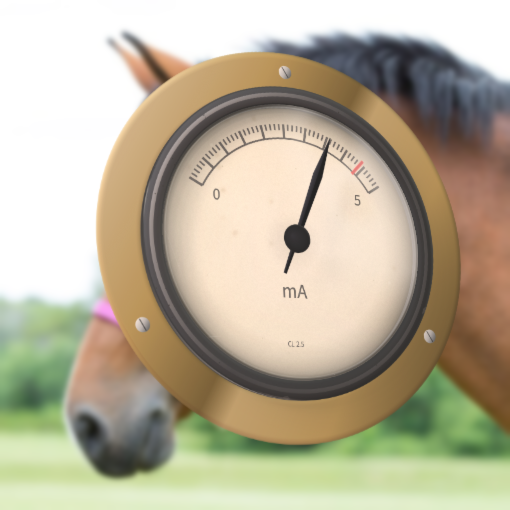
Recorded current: 3.5; mA
